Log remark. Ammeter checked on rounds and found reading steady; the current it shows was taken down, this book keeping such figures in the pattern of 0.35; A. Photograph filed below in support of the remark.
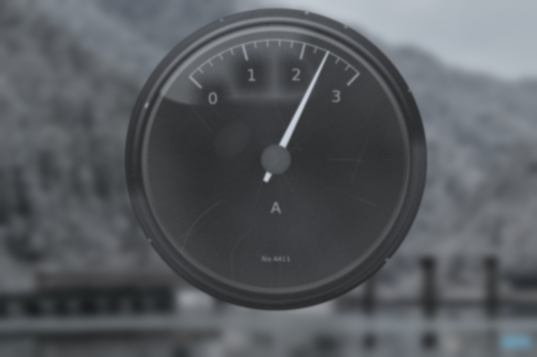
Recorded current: 2.4; A
